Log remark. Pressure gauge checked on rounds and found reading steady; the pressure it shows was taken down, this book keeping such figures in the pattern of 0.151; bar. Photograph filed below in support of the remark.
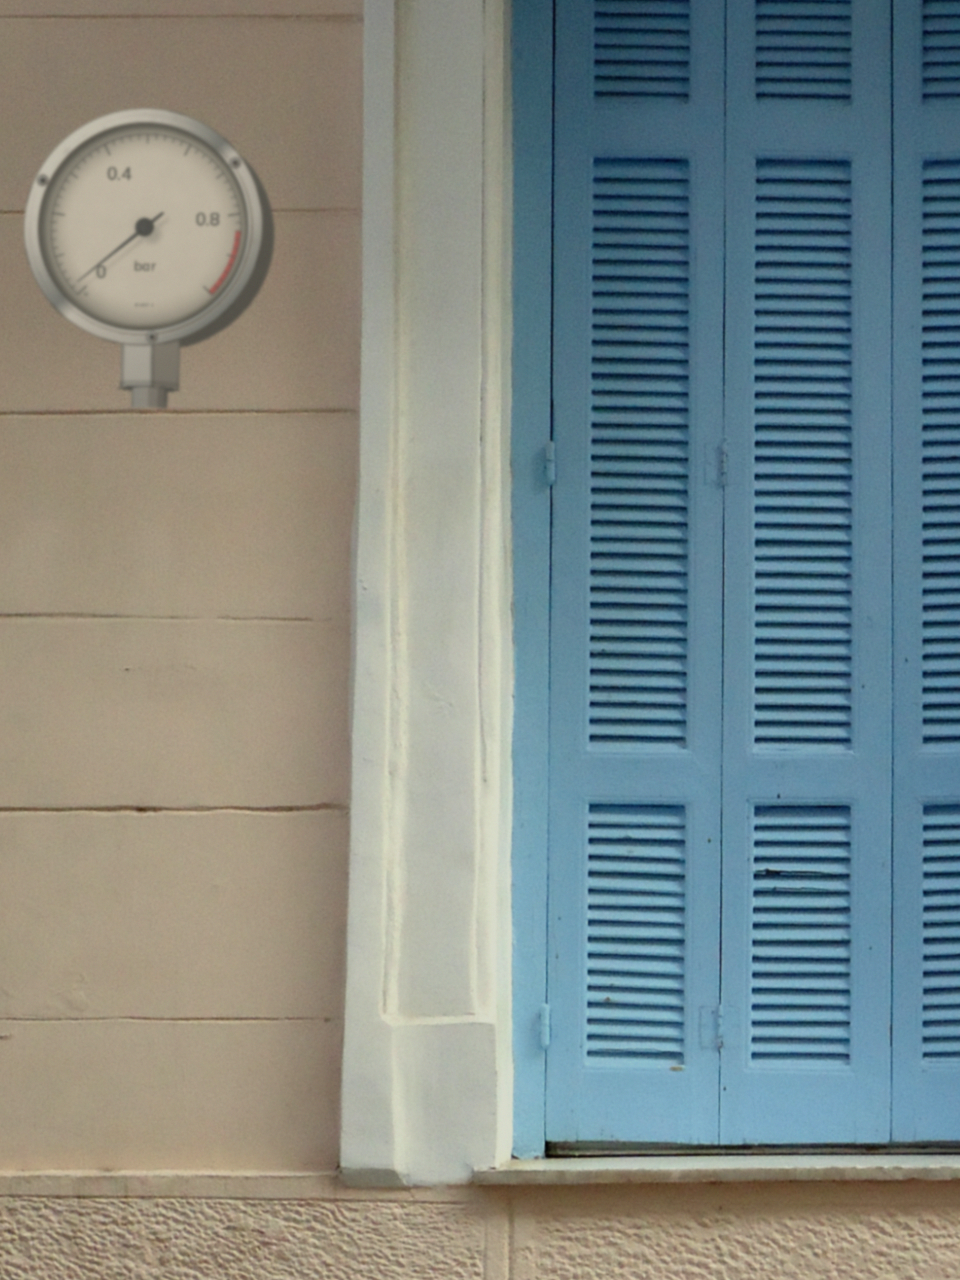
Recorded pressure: 0.02; bar
